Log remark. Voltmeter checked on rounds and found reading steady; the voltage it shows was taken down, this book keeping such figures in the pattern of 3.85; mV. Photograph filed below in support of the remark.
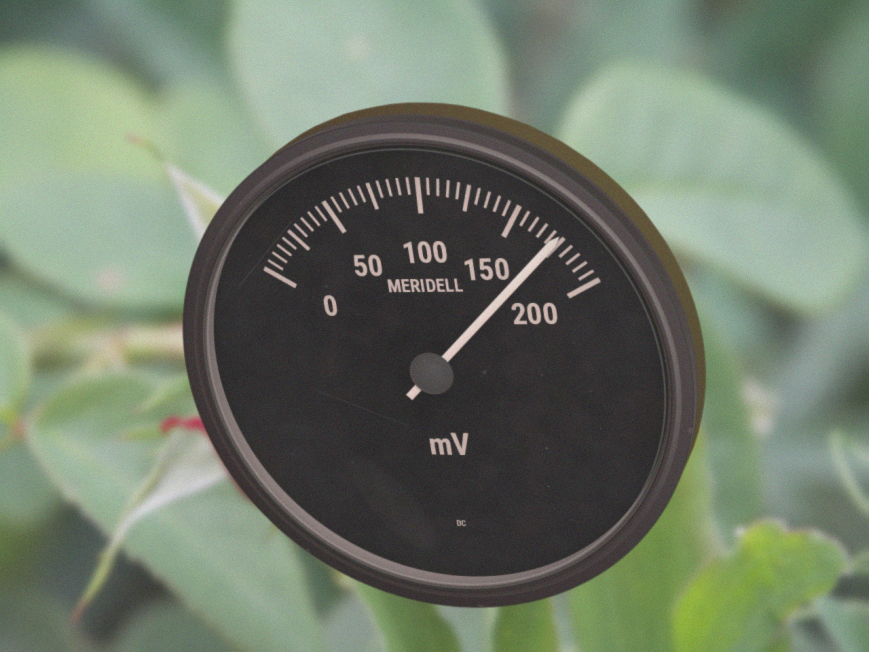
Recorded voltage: 172.5; mV
